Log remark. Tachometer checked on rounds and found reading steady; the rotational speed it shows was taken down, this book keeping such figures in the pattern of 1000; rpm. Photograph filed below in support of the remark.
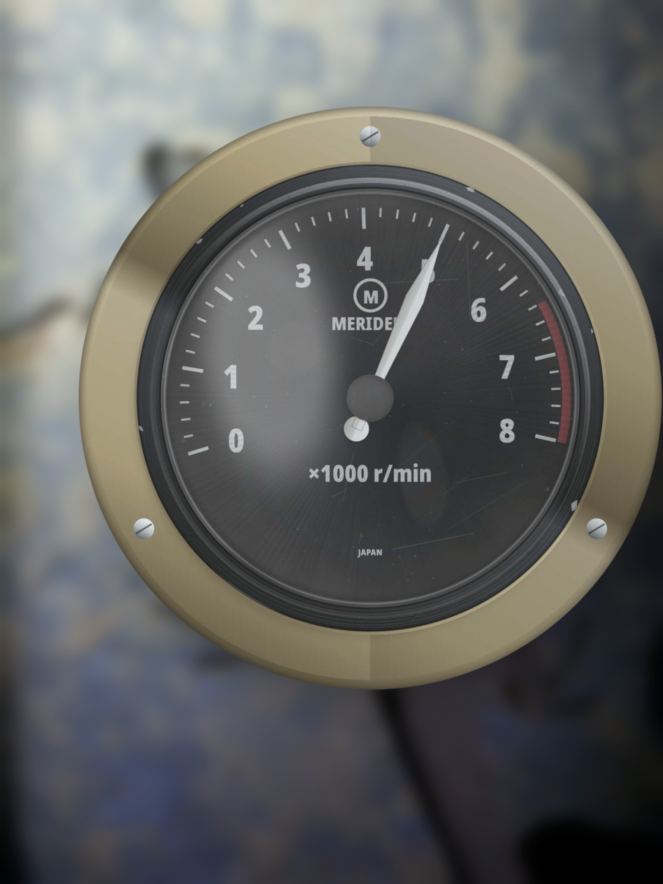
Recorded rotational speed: 5000; rpm
